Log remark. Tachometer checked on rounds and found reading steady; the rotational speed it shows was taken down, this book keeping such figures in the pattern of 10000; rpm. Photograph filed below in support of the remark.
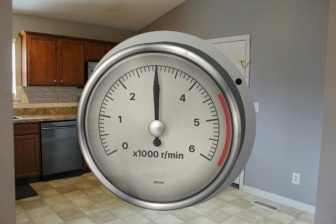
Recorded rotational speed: 3000; rpm
